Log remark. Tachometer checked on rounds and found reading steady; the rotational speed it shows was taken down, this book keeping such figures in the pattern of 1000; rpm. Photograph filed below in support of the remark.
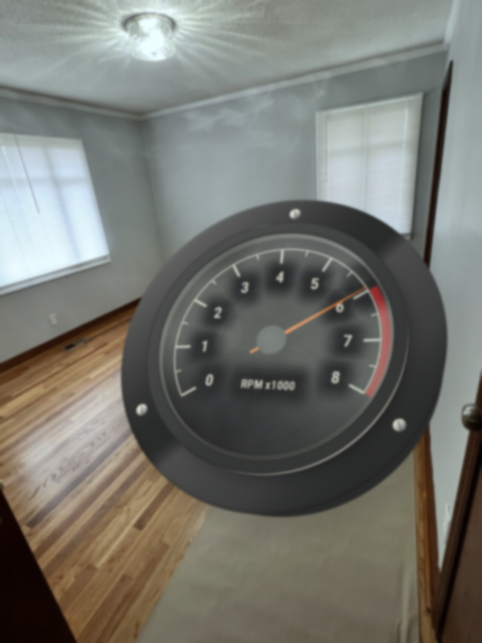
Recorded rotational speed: 6000; rpm
